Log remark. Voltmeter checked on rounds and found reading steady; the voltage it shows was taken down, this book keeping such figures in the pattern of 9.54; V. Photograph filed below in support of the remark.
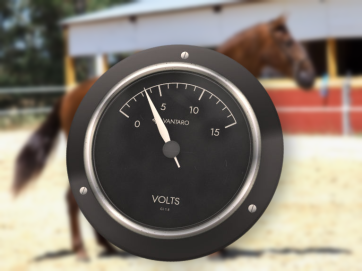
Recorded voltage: 3.5; V
